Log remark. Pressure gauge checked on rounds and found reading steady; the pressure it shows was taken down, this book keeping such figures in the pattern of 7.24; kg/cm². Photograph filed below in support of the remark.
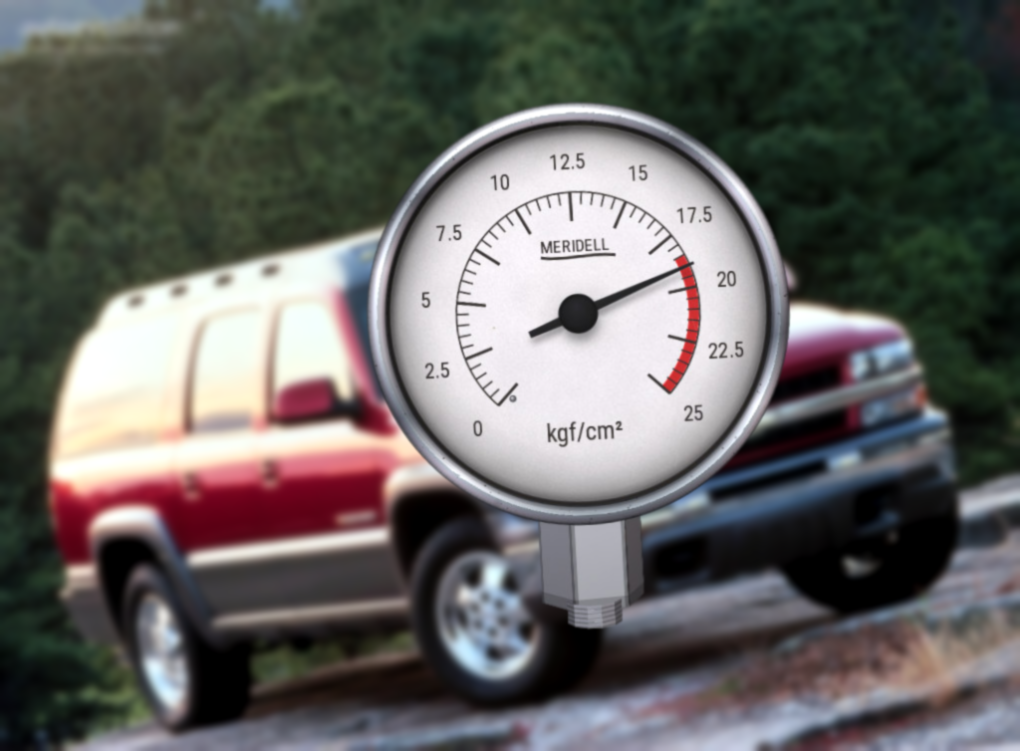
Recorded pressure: 19; kg/cm²
